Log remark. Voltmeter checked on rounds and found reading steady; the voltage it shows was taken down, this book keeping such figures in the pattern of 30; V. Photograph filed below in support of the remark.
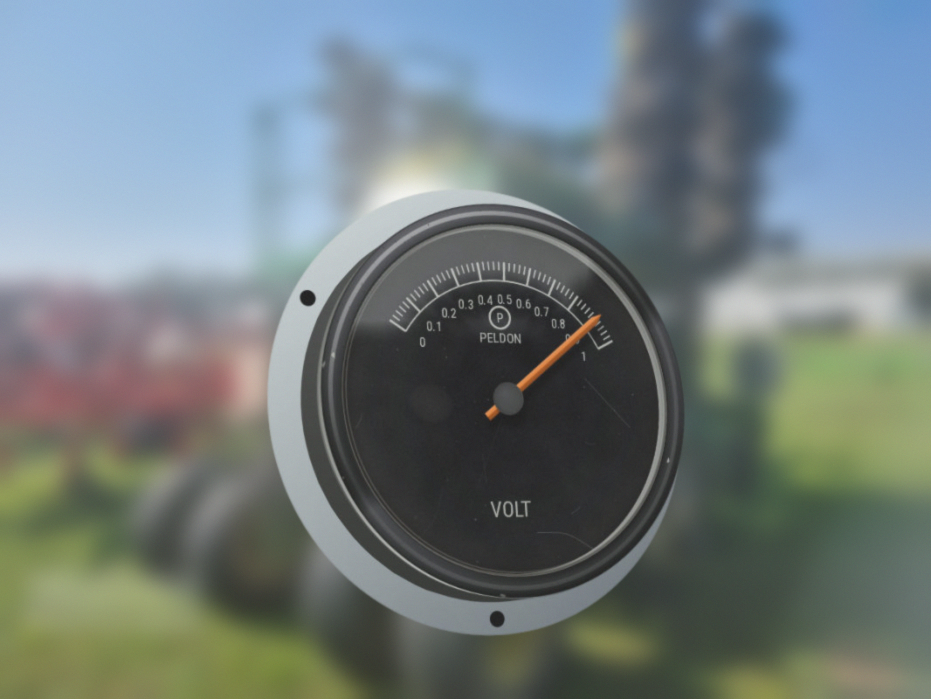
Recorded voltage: 0.9; V
